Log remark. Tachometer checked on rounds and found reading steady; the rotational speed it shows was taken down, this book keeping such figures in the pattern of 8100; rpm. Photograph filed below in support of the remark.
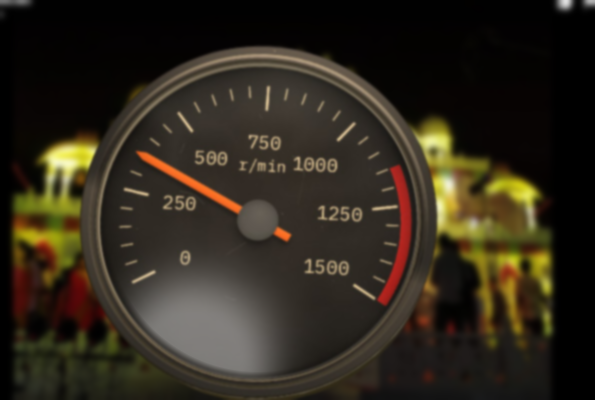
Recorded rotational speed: 350; rpm
